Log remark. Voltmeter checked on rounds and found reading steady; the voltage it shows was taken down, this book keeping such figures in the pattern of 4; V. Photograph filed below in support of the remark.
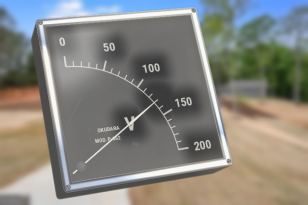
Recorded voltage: 130; V
